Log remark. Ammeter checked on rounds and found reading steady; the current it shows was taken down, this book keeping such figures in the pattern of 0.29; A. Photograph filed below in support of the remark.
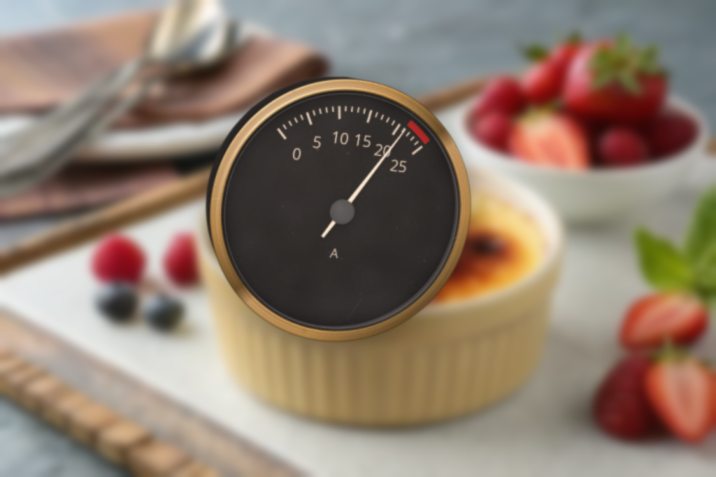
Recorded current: 21; A
